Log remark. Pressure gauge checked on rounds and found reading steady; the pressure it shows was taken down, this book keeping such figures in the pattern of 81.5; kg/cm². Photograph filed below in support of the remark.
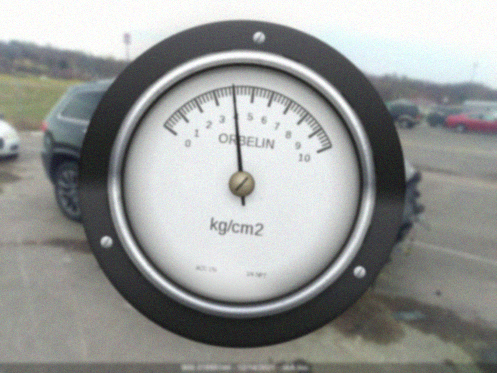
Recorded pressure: 4; kg/cm²
